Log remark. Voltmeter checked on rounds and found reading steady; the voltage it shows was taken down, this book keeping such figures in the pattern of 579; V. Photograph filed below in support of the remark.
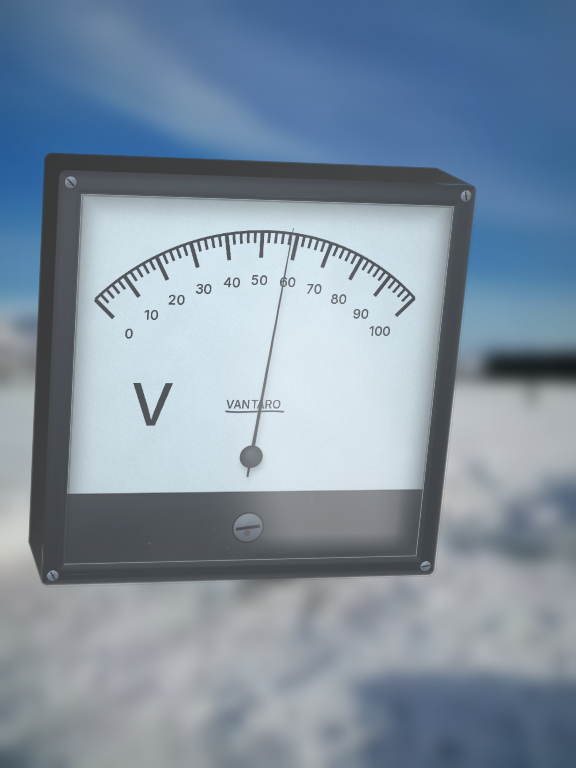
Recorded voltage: 58; V
